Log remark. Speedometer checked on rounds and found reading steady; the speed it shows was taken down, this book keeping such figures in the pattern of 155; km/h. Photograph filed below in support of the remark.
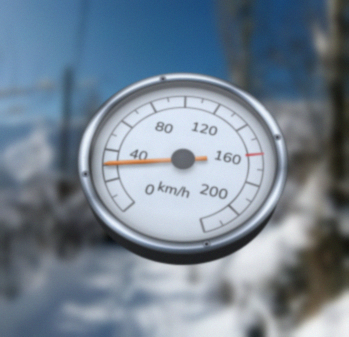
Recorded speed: 30; km/h
